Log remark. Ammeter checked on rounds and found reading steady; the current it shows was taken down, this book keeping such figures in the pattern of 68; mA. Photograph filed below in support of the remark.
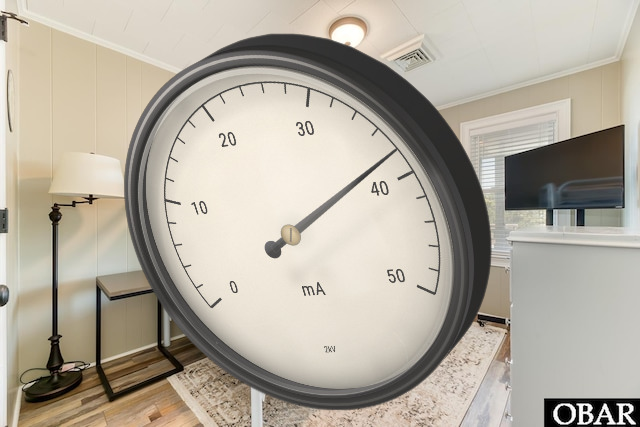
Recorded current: 38; mA
